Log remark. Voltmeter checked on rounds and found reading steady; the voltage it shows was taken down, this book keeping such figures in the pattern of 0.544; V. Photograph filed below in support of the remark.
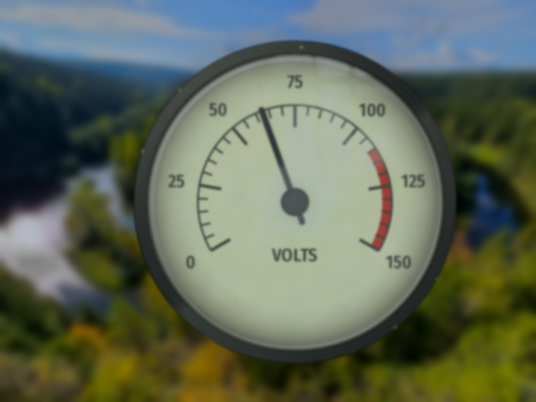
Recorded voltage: 62.5; V
